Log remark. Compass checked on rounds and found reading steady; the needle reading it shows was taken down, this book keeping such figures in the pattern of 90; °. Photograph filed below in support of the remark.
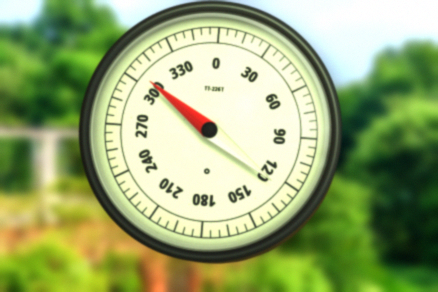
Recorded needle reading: 305; °
